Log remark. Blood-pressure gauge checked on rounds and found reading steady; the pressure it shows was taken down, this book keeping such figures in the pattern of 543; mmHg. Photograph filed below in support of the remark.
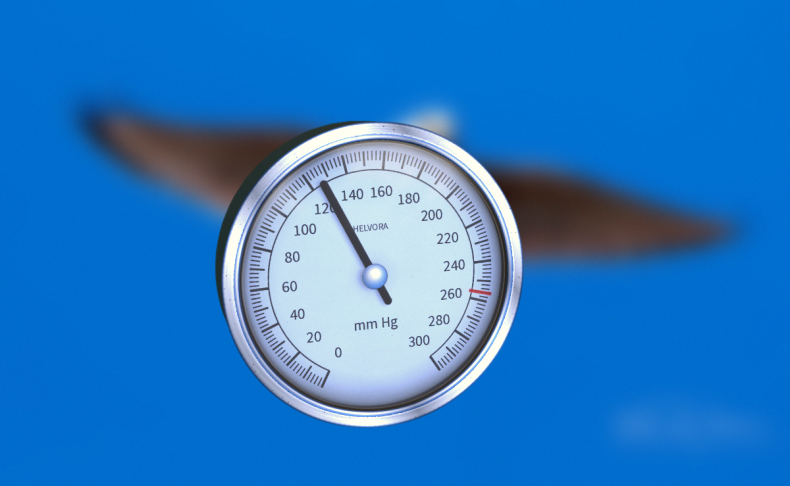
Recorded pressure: 126; mmHg
